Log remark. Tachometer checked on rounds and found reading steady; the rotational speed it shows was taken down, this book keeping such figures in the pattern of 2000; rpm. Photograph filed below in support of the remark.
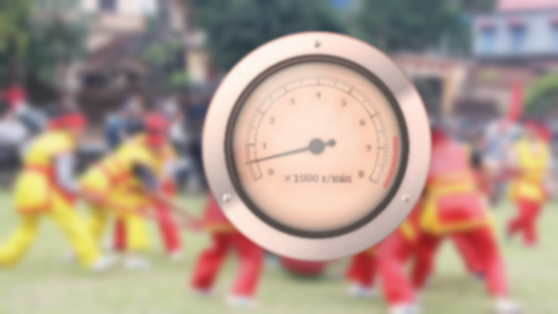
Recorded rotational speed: 500; rpm
